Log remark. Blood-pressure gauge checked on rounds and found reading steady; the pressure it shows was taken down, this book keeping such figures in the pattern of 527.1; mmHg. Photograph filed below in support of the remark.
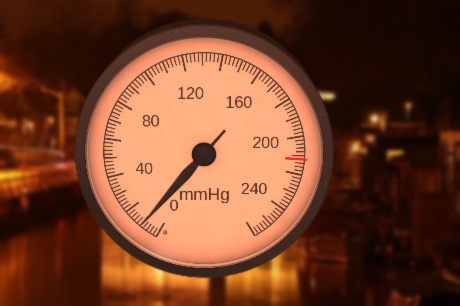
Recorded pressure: 10; mmHg
